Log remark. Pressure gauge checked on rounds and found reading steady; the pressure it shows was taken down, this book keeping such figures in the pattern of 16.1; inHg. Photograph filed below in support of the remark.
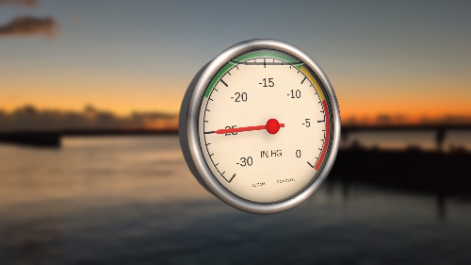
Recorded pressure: -25; inHg
